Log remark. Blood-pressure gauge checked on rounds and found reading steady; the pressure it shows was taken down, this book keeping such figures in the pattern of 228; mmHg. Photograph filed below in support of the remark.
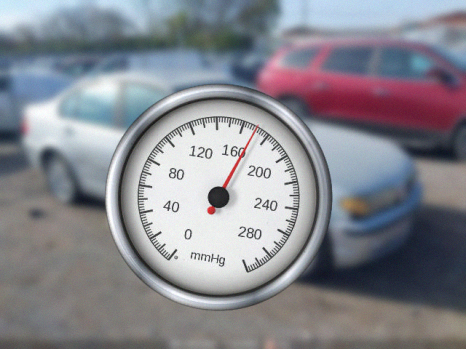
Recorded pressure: 170; mmHg
